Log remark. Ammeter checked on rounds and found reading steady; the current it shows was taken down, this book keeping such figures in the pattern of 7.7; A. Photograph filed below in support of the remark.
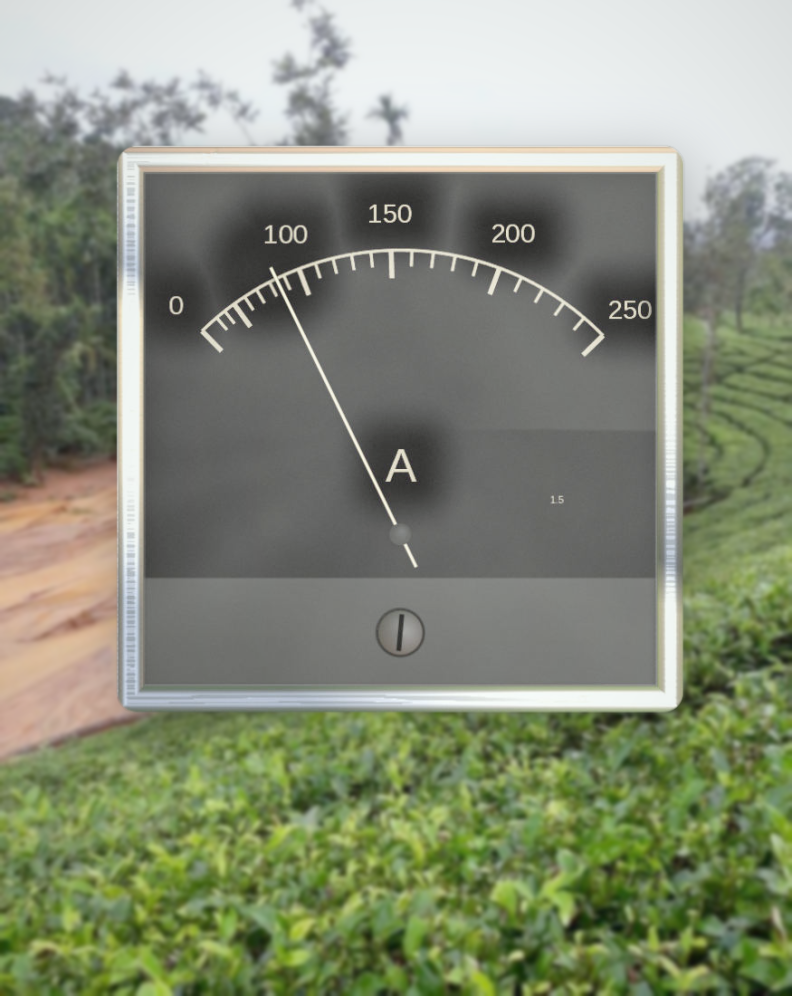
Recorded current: 85; A
